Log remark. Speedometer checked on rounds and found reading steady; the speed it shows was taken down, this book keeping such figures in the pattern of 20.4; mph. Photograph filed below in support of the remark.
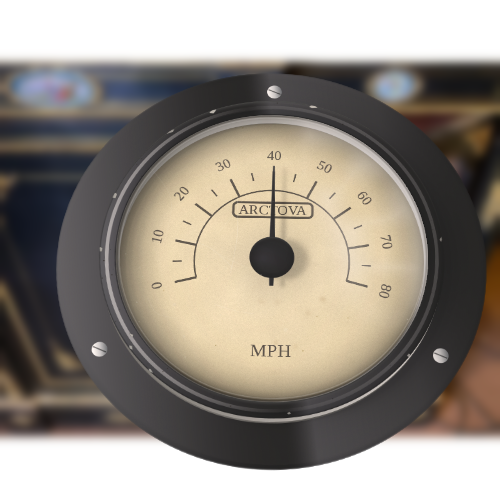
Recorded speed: 40; mph
